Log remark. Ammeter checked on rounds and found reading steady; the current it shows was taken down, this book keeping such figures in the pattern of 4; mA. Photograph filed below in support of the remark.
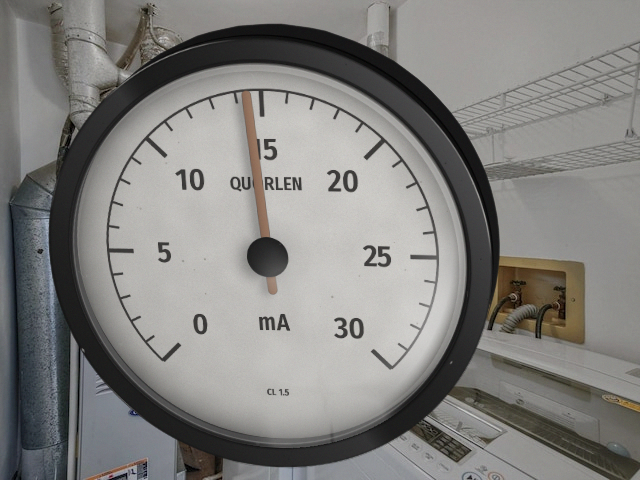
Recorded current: 14.5; mA
